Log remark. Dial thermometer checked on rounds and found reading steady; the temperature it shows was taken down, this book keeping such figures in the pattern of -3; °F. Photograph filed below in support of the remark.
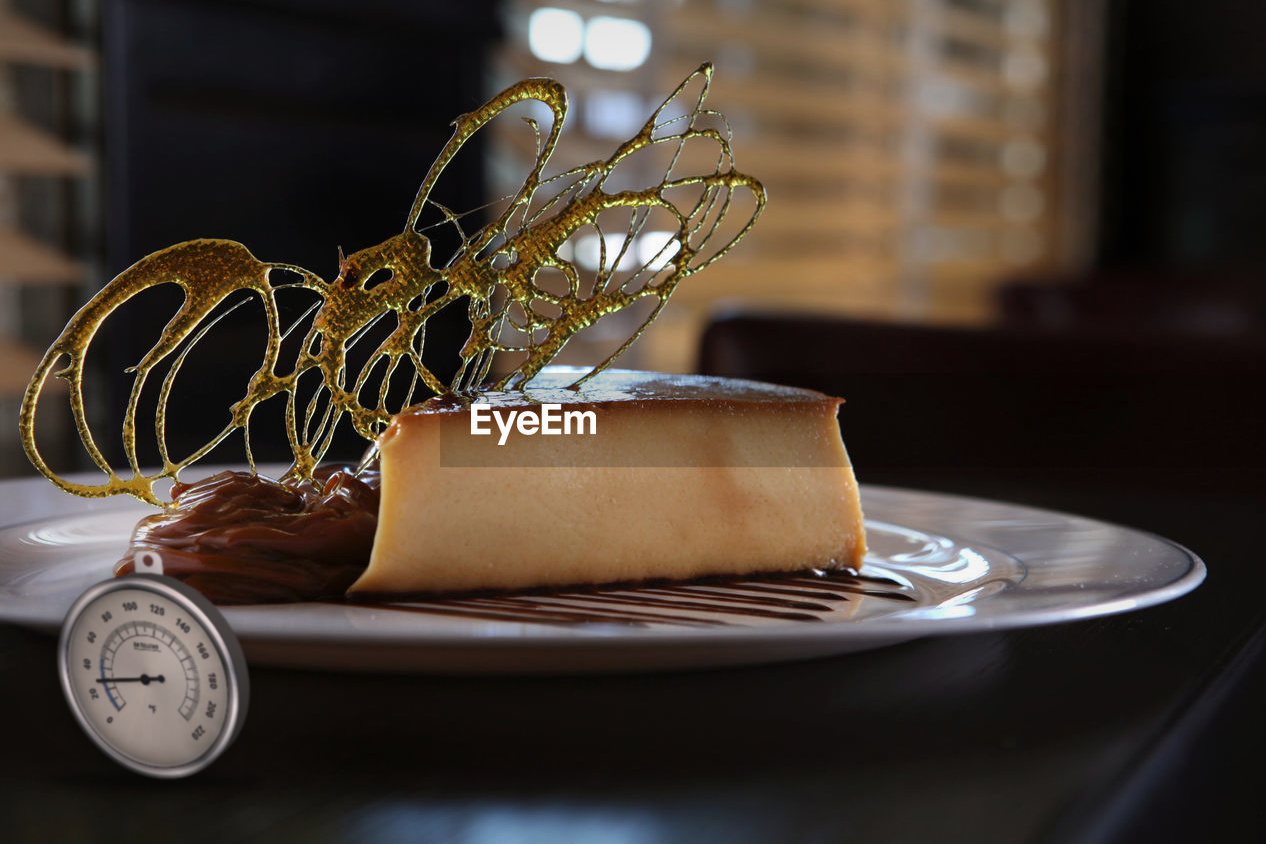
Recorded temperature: 30; °F
